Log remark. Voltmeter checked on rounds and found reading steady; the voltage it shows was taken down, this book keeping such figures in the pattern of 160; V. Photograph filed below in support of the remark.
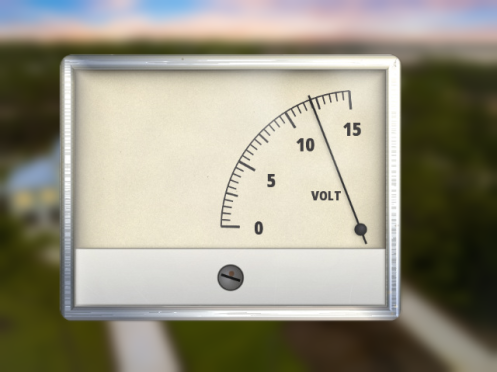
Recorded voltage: 12; V
